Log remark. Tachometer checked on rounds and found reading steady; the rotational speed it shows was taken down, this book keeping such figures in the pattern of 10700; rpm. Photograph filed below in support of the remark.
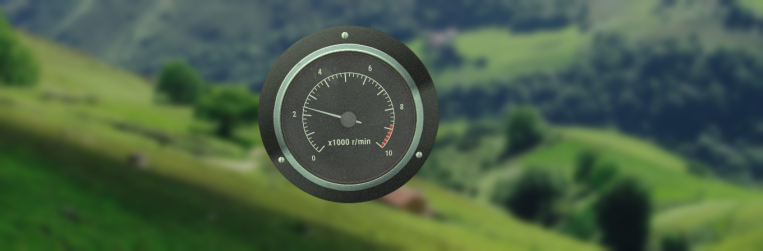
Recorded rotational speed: 2400; rpm
